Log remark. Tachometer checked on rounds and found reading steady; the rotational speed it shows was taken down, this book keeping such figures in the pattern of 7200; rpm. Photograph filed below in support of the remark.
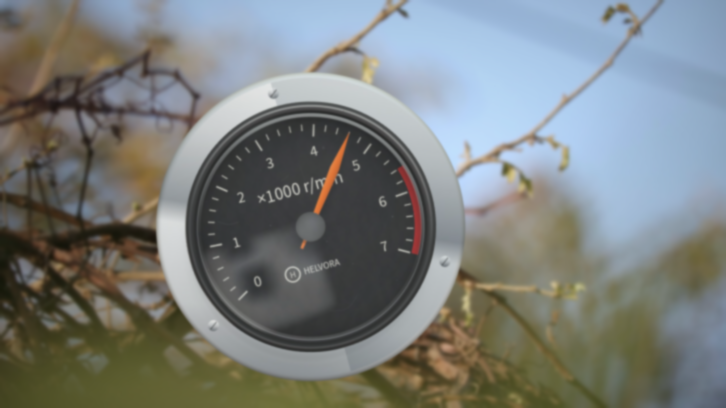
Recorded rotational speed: 4600; rpm
